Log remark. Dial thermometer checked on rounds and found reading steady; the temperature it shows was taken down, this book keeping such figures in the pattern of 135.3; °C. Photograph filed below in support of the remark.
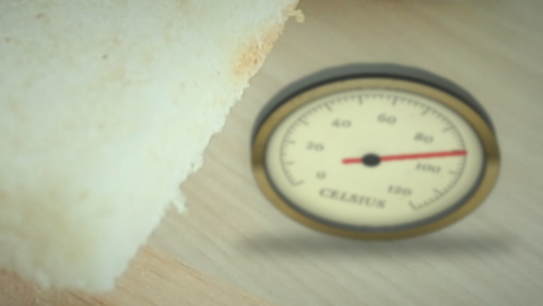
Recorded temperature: 90; °C
